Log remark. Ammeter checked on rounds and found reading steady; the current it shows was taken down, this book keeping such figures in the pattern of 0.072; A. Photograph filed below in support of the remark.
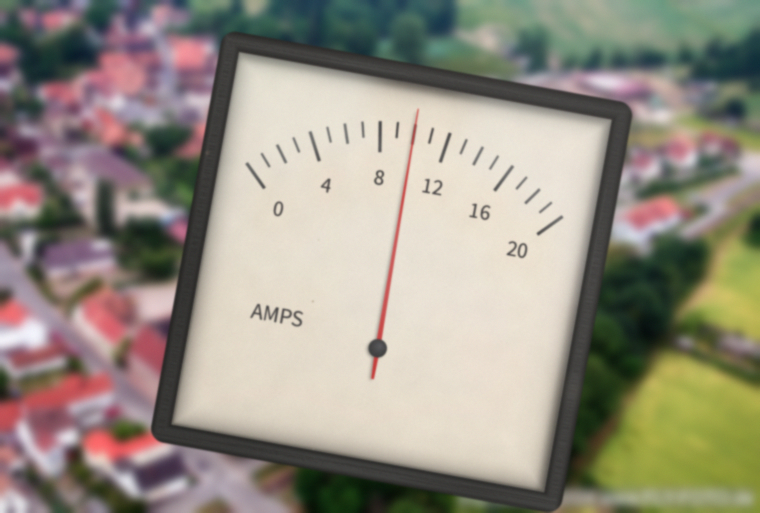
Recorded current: 10; A
